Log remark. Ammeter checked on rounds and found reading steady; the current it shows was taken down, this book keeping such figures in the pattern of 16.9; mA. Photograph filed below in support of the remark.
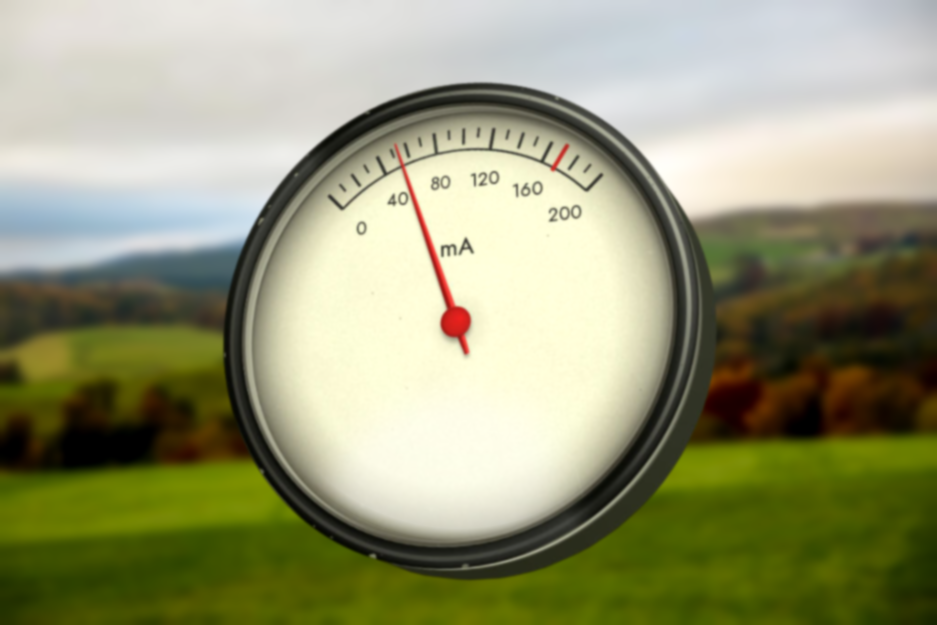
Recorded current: 55; mA
